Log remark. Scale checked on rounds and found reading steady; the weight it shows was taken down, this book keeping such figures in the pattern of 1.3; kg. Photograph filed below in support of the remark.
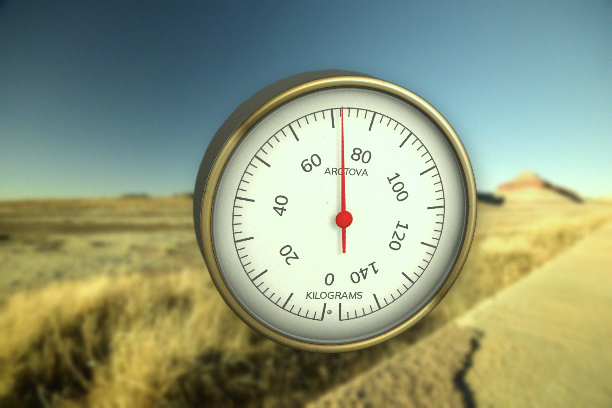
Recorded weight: 72; kg
